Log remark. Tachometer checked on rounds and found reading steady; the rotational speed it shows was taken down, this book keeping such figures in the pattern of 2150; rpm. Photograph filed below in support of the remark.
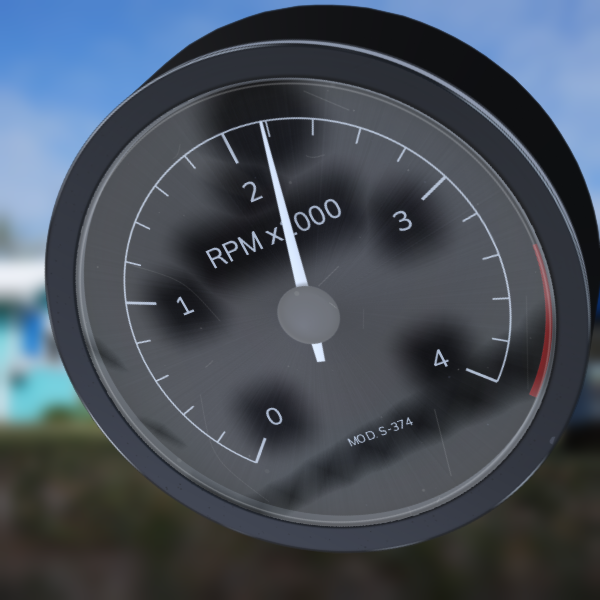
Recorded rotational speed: 2200; rpm
